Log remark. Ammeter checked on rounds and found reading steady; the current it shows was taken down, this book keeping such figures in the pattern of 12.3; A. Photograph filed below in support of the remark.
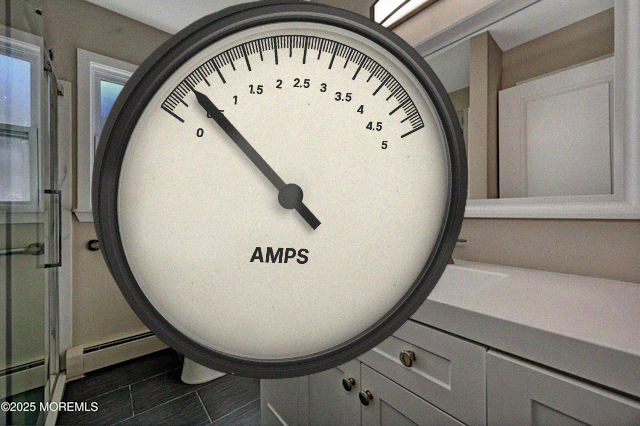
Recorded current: 0.5; A
